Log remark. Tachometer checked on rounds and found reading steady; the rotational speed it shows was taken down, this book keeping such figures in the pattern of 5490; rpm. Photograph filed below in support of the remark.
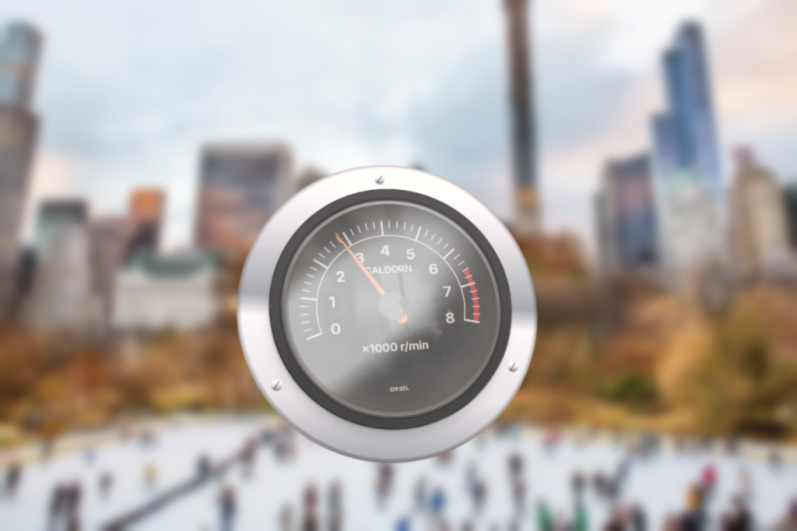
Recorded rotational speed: 2800; rpm
